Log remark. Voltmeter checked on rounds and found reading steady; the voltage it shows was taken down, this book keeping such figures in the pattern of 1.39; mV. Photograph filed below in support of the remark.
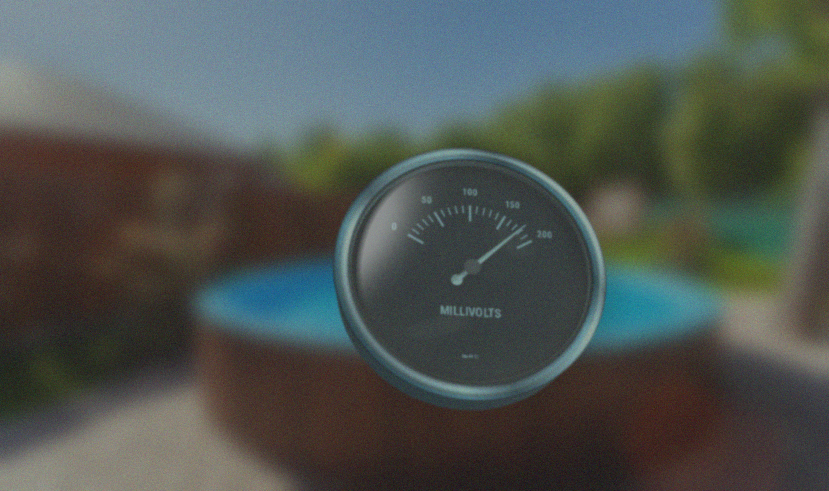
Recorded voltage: 180; mV
